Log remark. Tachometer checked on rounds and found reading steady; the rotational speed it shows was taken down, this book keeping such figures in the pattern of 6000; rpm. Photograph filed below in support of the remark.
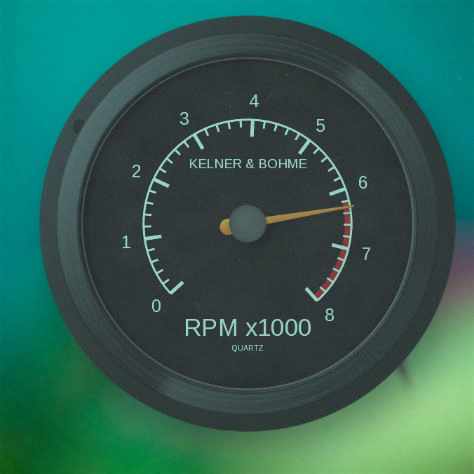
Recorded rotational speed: 6300; rpm
